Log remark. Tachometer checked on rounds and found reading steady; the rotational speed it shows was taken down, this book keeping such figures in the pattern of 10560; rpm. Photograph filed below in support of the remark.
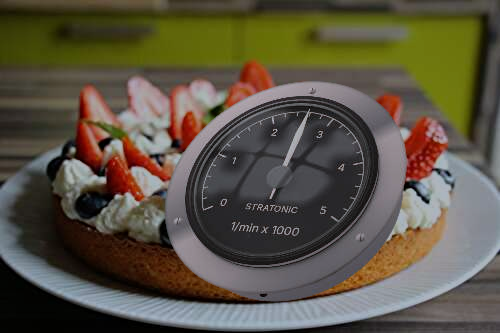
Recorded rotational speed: 2600; rpm
